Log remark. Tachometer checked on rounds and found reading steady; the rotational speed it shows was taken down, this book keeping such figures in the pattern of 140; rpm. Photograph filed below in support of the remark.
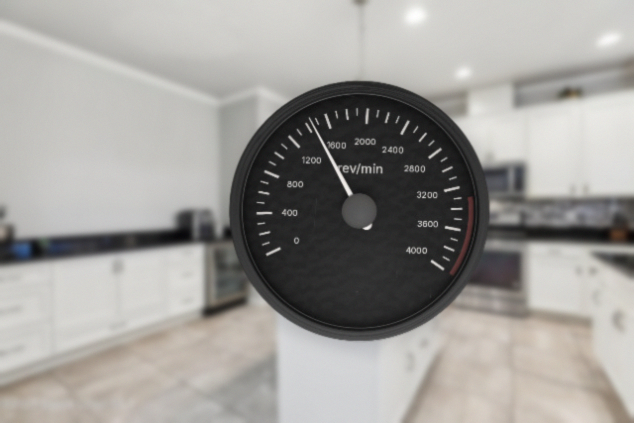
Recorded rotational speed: 1450; rpm
